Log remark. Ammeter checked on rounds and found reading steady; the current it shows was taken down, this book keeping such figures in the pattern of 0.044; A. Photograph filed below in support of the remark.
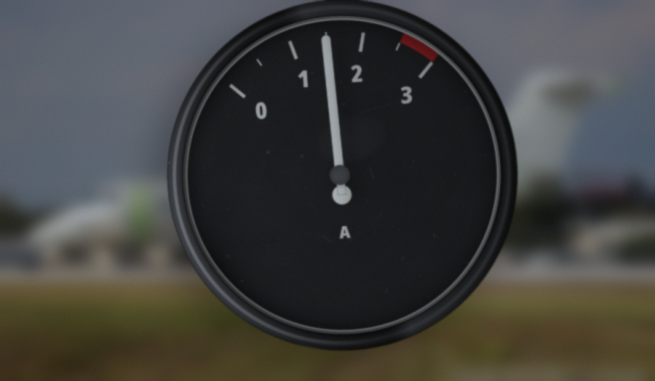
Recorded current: 1.5; A
